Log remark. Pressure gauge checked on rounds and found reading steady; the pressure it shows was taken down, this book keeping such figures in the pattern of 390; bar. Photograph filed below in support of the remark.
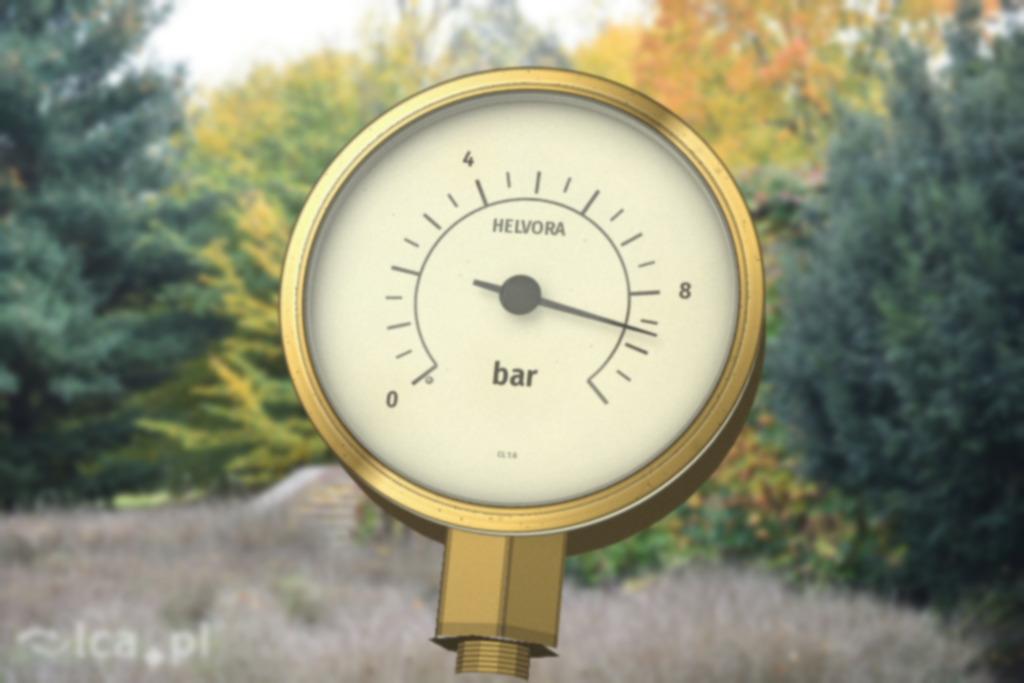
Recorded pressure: 8.75; bar
